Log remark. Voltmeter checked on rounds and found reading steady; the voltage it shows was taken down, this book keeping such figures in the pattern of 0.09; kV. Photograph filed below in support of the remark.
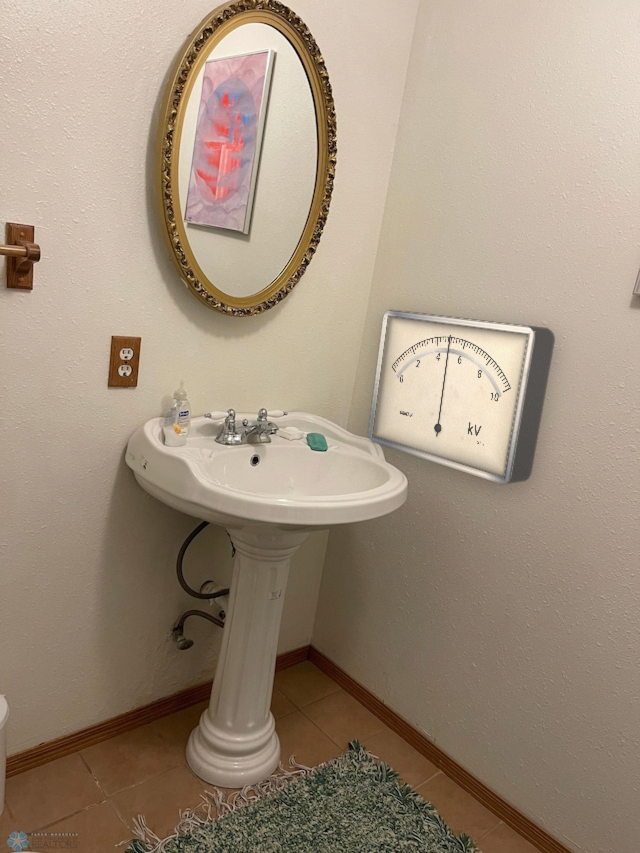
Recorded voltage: 5; kV
